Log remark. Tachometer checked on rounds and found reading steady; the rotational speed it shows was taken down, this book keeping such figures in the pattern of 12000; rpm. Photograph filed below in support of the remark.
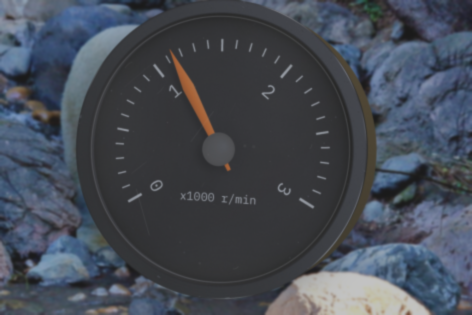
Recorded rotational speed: 1150; rpm
